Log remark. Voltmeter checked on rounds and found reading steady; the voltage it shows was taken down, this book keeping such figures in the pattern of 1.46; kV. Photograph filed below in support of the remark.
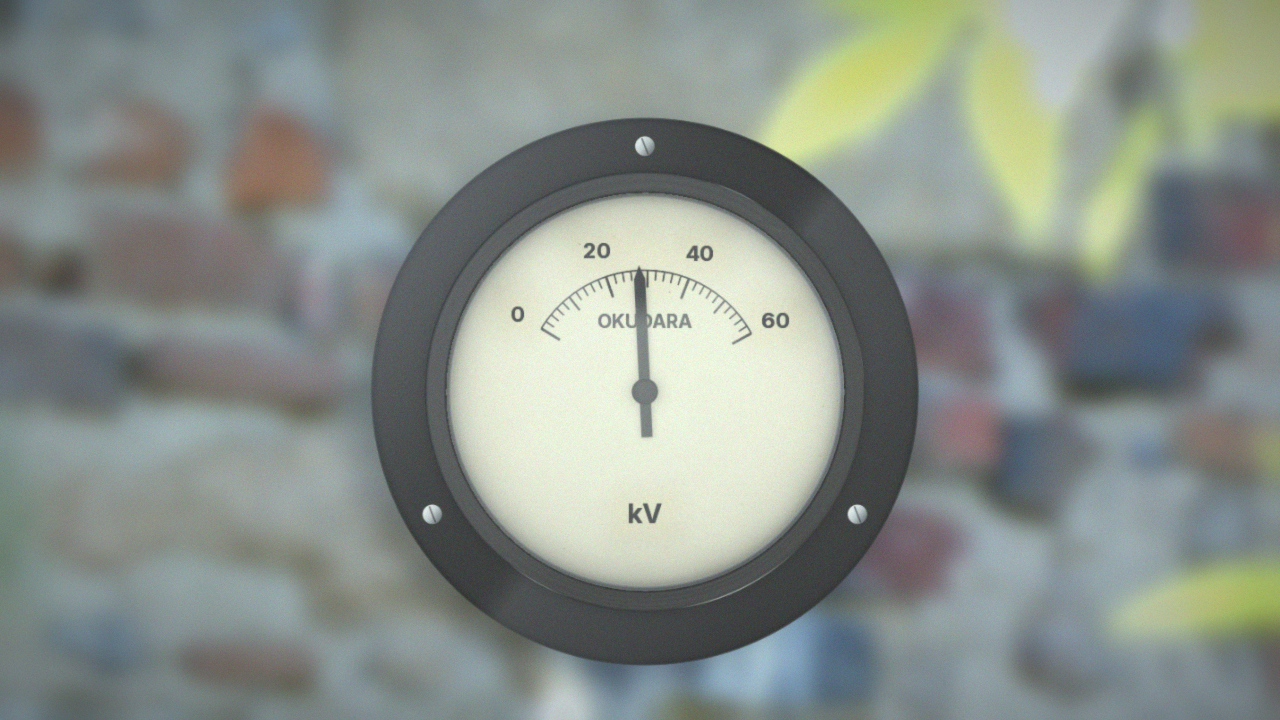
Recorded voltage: 28; kV
